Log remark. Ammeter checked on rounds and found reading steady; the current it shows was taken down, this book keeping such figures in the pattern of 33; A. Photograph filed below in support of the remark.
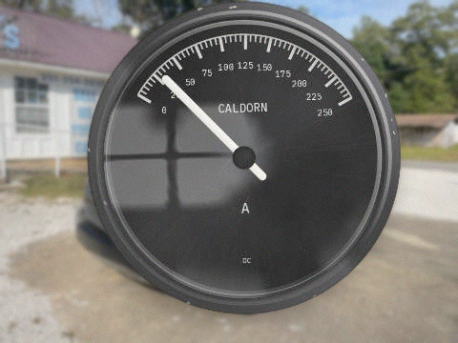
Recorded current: 30; A
